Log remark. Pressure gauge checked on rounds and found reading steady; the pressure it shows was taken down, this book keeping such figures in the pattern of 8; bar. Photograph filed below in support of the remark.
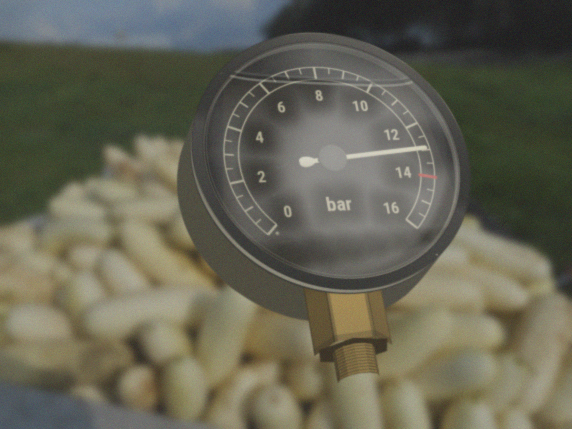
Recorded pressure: 13; bar
